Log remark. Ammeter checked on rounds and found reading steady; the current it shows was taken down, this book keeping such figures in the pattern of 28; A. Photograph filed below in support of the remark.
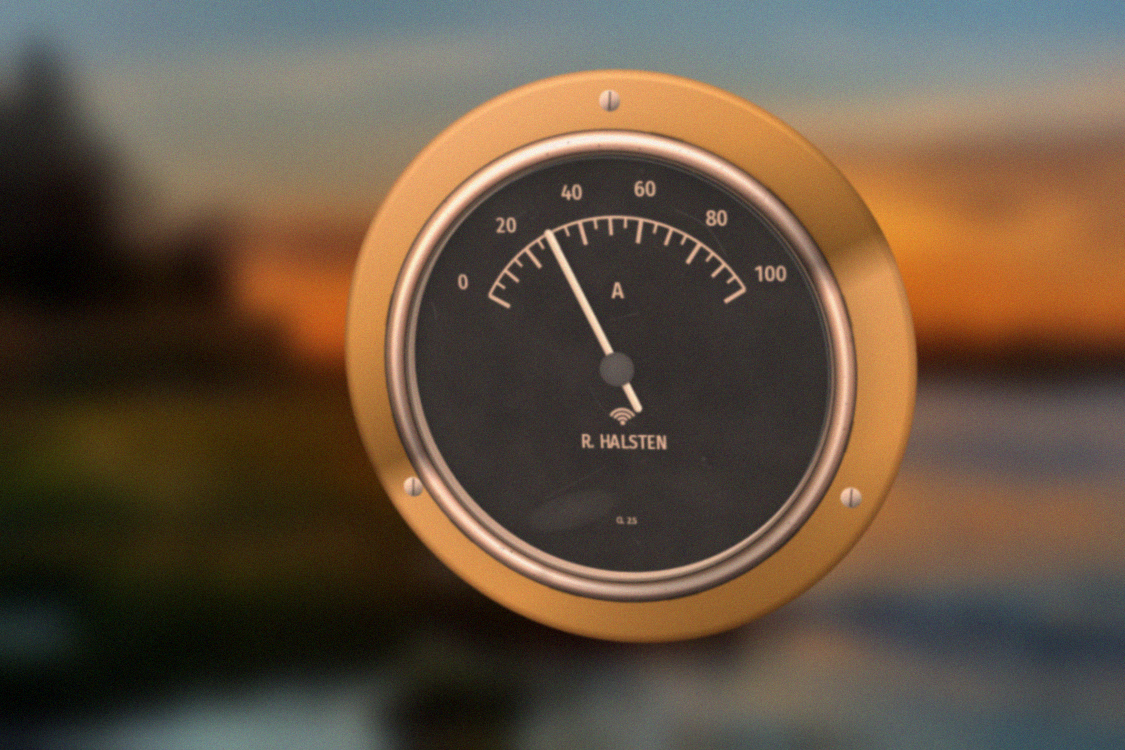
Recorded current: 30; A
